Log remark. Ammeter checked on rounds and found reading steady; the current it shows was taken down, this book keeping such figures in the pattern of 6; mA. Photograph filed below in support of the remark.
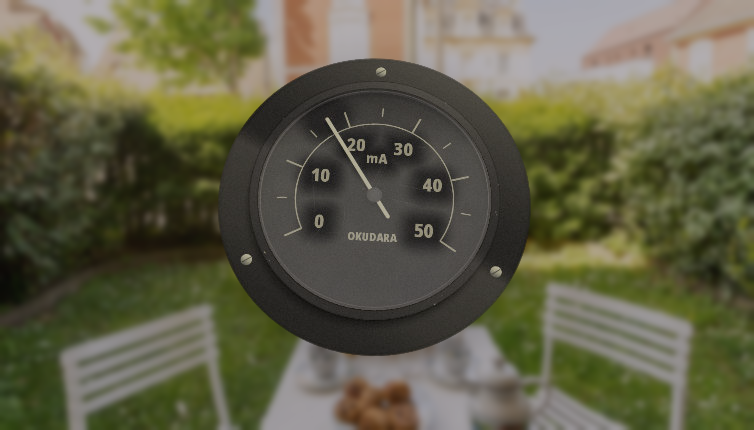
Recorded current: 17.5; mA
